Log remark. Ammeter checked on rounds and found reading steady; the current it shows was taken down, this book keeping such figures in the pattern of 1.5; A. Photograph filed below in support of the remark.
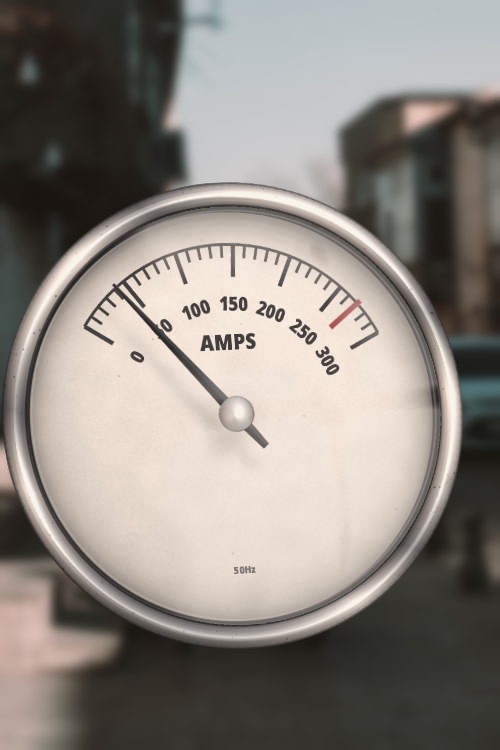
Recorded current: 40; A
